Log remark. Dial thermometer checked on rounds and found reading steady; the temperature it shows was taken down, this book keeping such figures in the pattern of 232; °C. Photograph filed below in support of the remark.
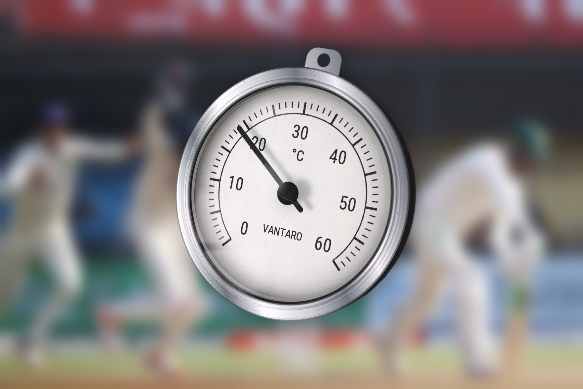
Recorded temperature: 19; °C
